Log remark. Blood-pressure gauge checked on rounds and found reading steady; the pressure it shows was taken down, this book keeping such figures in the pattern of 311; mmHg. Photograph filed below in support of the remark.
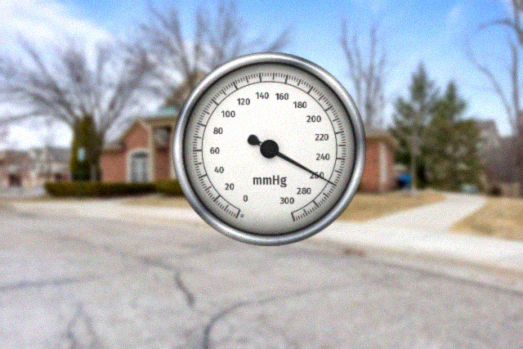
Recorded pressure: 260; mmHg
